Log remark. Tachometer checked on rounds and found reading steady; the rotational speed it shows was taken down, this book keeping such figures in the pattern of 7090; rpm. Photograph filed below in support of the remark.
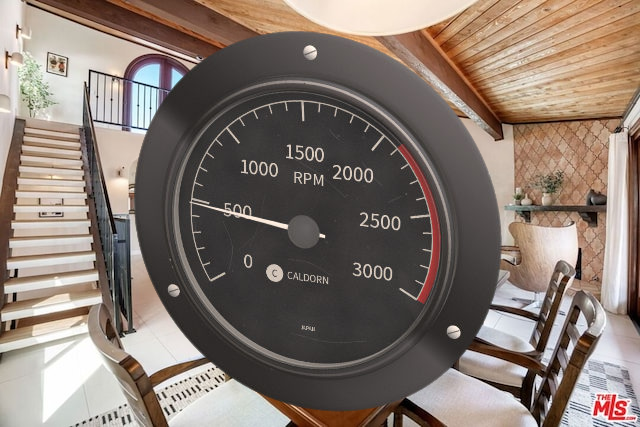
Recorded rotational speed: 500; rpm
